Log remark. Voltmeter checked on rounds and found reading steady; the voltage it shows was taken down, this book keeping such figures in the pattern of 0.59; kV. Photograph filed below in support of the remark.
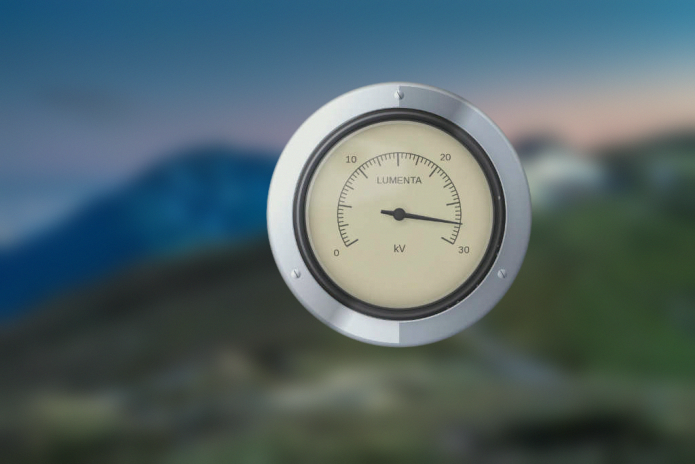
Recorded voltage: 27.5; kV
